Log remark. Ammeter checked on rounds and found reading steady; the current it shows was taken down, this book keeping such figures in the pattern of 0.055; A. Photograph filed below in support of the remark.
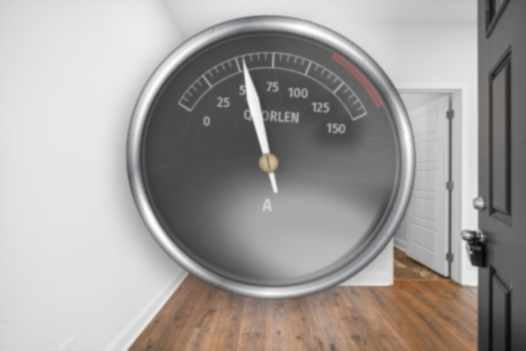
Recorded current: 55; A
